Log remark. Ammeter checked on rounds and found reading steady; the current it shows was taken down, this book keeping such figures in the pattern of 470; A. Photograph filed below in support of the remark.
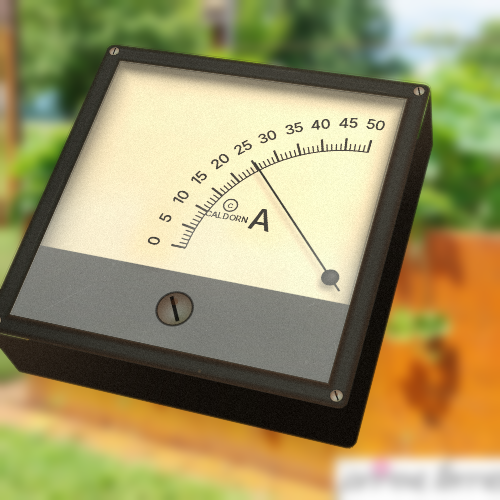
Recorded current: 25; A
